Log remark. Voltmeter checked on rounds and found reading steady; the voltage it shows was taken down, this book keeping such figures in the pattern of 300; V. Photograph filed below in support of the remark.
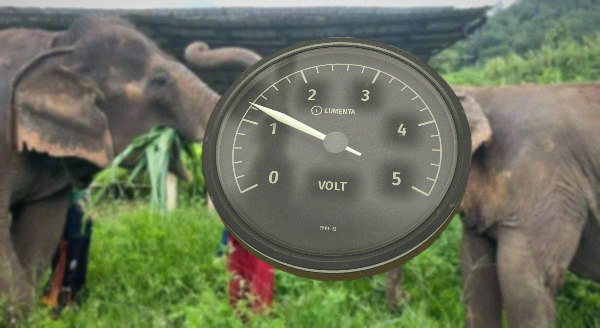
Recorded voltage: 1.2; V
